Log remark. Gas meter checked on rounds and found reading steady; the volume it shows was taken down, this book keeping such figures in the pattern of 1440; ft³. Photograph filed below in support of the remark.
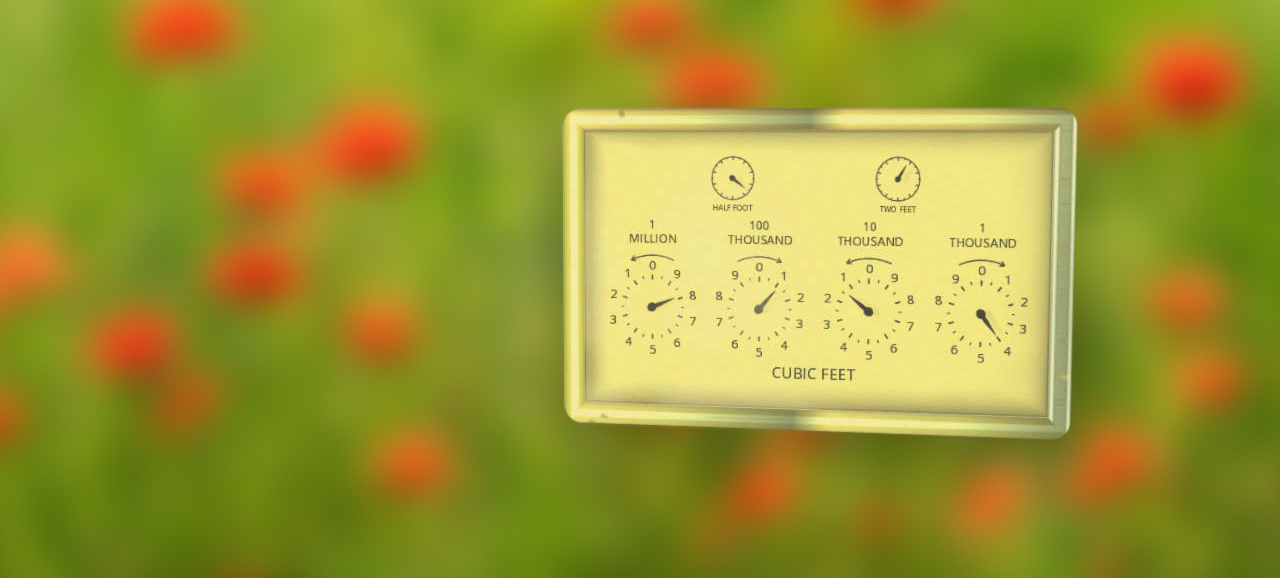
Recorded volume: 811400; ft³
